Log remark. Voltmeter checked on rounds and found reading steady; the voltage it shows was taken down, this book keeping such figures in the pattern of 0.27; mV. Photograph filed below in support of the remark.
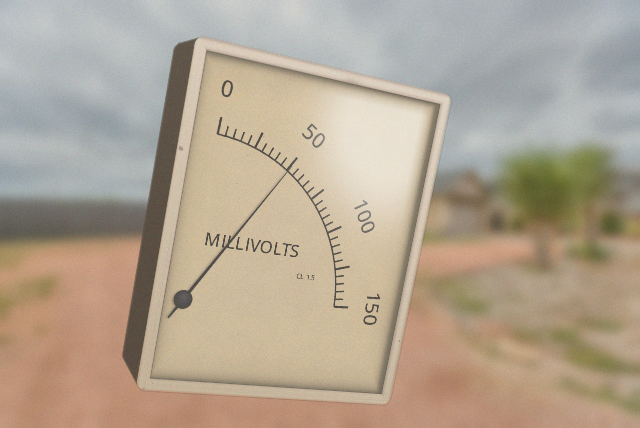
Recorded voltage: 50; mV
